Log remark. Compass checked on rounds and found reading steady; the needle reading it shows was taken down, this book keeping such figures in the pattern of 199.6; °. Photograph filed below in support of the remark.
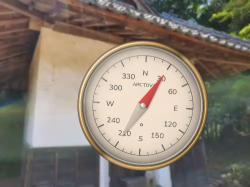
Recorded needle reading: 30; °
